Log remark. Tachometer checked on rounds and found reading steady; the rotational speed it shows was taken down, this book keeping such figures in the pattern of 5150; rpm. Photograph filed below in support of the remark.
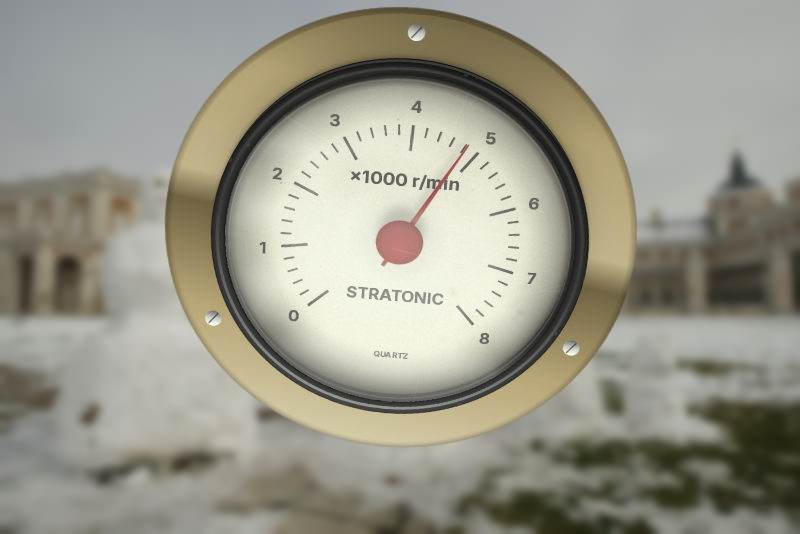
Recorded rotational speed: 4800; rpm
